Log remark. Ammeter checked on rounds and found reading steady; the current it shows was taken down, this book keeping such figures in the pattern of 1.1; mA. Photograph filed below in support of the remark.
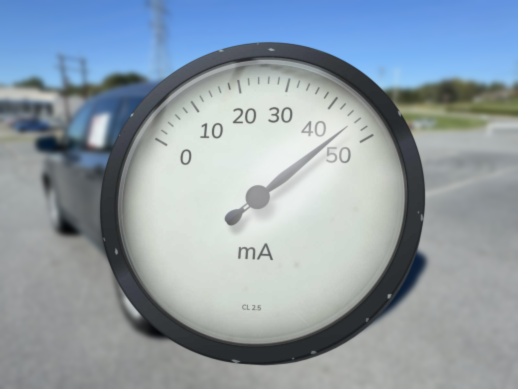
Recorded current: 46; mA
